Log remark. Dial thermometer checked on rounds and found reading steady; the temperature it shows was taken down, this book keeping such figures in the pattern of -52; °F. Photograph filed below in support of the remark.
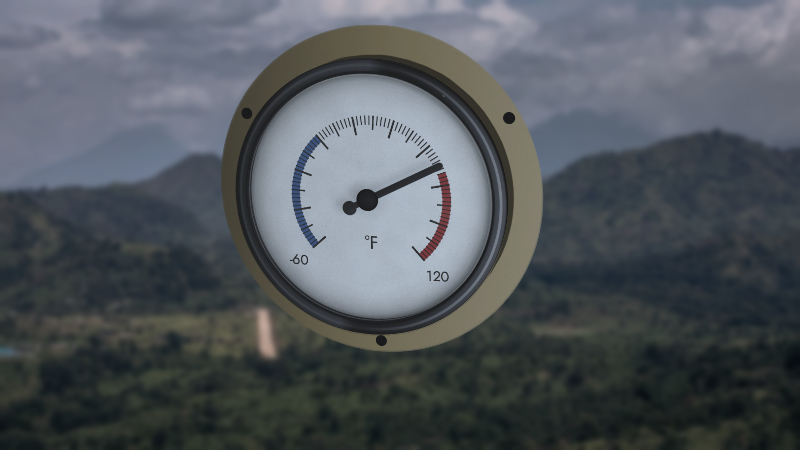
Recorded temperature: 70; °F
